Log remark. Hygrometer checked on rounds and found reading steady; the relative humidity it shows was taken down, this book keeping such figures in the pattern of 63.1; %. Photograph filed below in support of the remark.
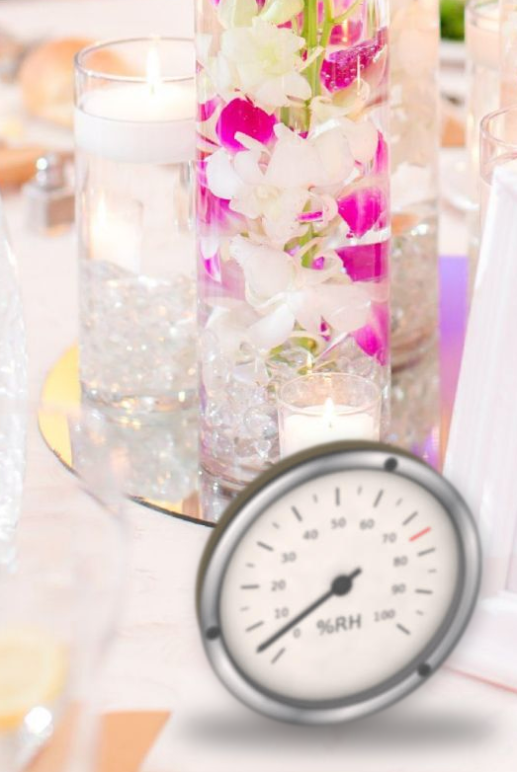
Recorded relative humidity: 5; %
